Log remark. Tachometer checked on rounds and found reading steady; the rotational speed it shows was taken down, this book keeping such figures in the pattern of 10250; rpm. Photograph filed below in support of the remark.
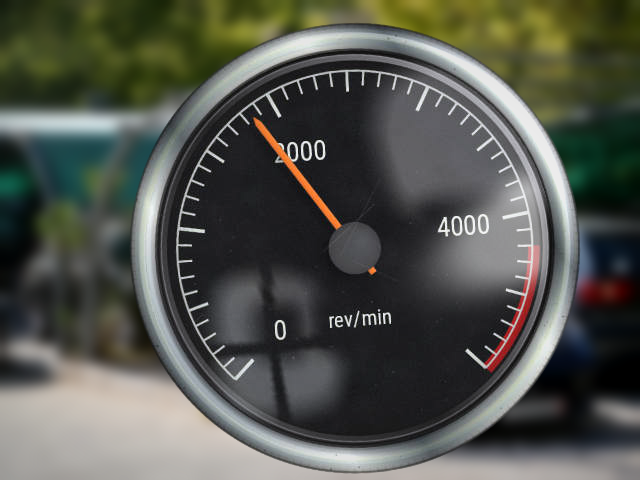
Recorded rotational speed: 1850; rpm
